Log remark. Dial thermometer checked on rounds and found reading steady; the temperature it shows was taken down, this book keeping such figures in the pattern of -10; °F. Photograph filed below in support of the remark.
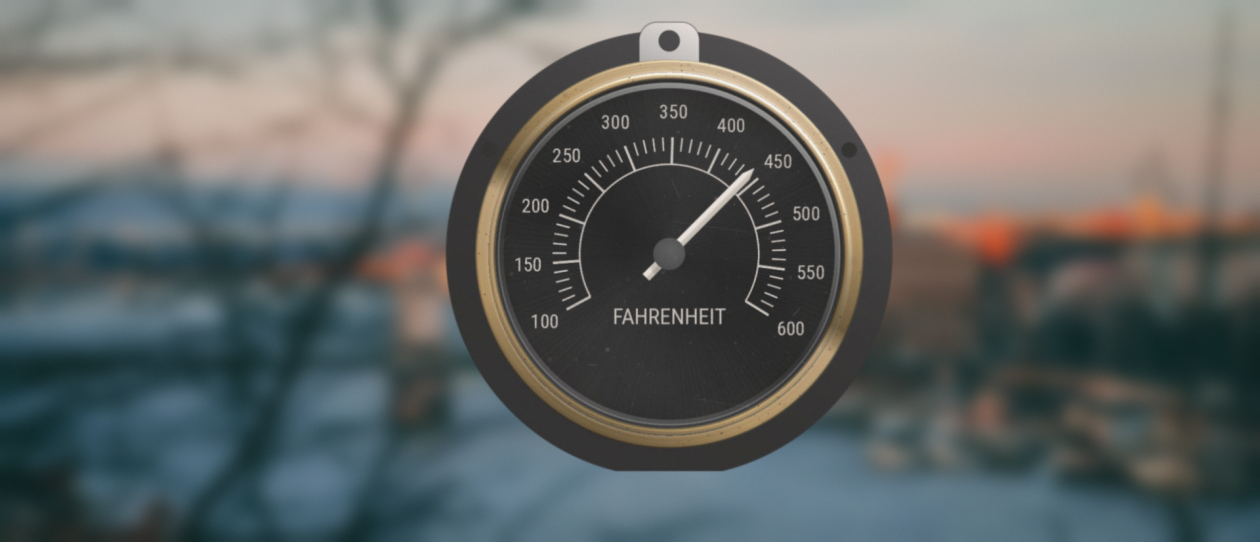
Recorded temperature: 440; °F
